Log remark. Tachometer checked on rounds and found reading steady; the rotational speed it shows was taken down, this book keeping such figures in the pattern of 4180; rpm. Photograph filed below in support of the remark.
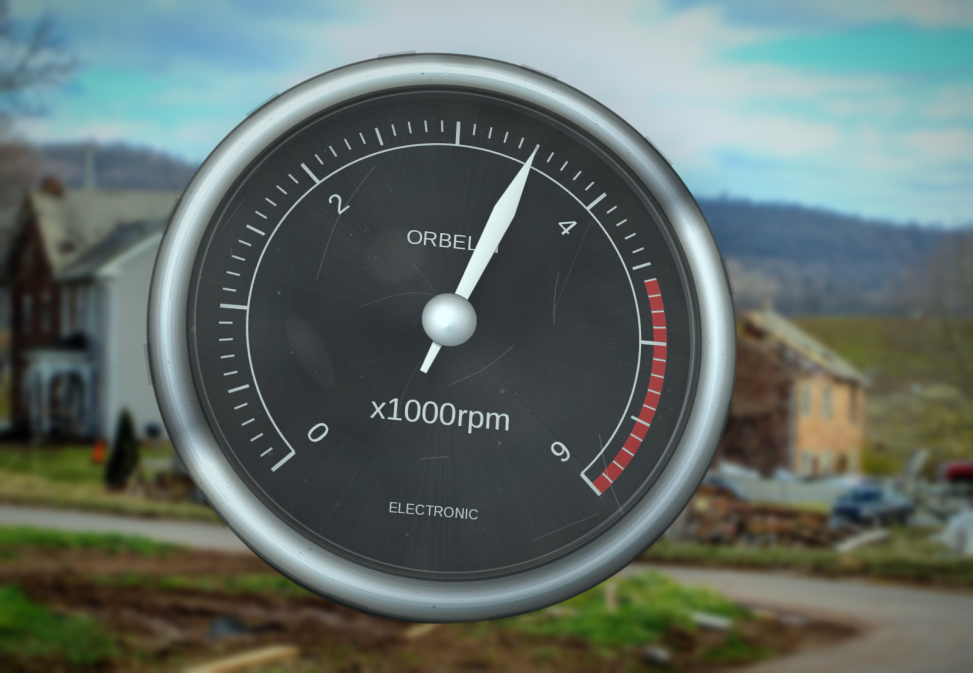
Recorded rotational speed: 3500; rpm
